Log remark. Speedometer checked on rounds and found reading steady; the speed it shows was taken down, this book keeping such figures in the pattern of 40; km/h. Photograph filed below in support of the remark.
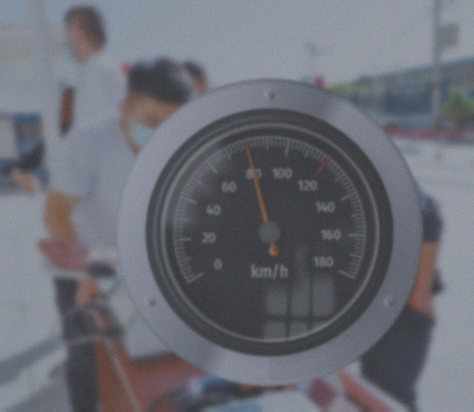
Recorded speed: 80; km/h
